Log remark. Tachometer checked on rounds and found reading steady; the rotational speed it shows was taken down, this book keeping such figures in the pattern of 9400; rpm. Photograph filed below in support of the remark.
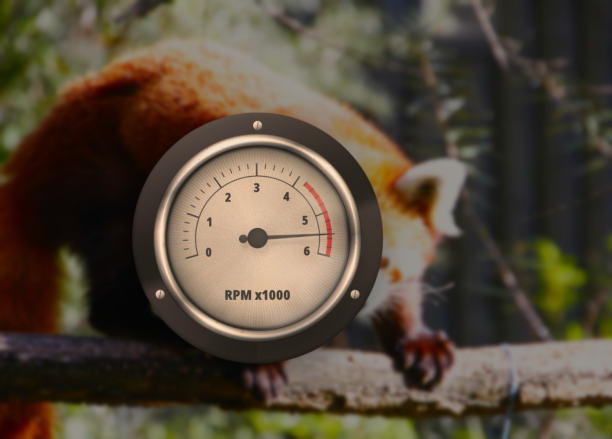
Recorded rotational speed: 5500; rpm
